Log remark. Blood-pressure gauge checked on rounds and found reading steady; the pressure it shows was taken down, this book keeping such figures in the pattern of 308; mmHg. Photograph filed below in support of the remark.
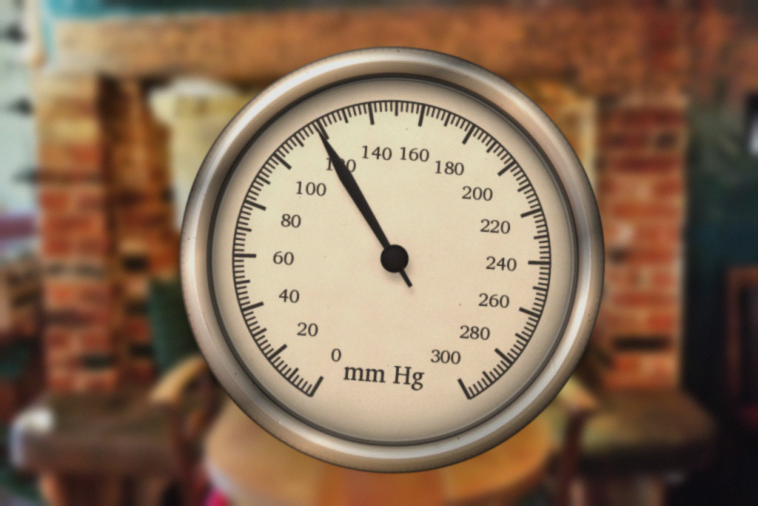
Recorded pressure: 118; mmHg
